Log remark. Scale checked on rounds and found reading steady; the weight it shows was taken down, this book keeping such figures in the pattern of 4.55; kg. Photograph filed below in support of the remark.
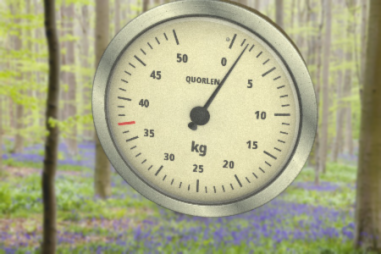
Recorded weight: 1.5; kg
